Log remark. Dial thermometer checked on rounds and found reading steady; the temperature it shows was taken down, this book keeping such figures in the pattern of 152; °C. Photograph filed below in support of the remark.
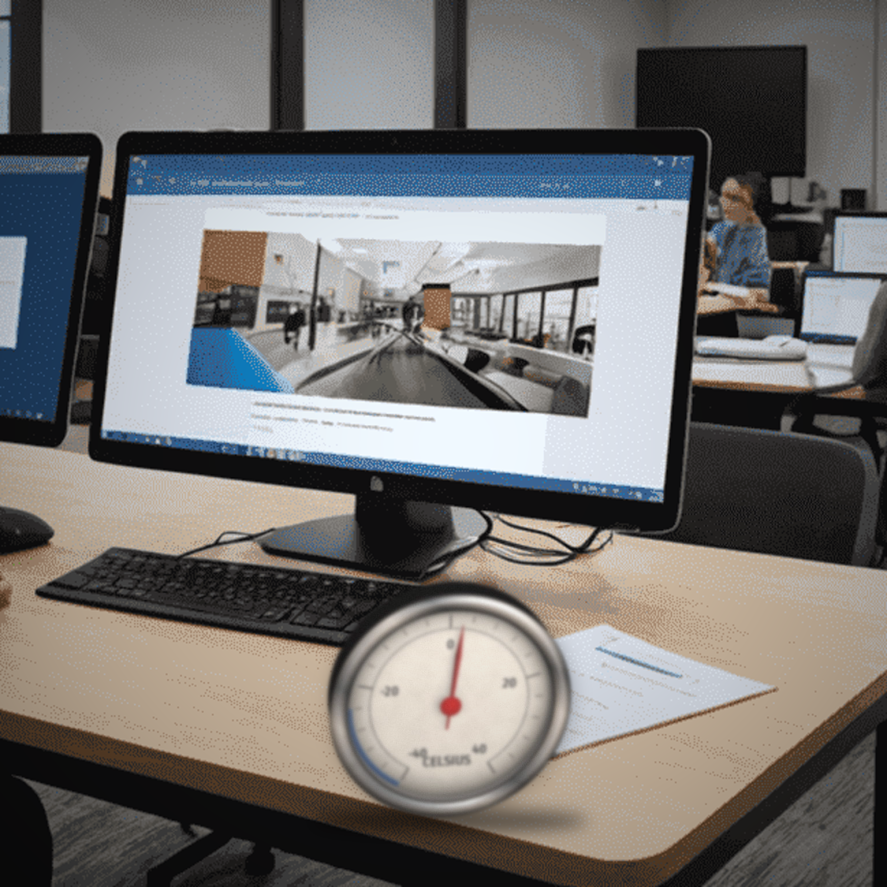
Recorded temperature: 2; °C
